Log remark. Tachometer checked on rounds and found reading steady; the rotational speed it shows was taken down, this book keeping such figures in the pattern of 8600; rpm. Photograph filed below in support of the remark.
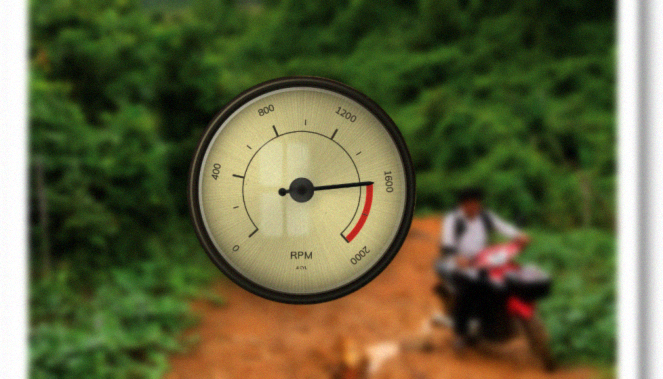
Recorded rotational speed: 1600; rpm
